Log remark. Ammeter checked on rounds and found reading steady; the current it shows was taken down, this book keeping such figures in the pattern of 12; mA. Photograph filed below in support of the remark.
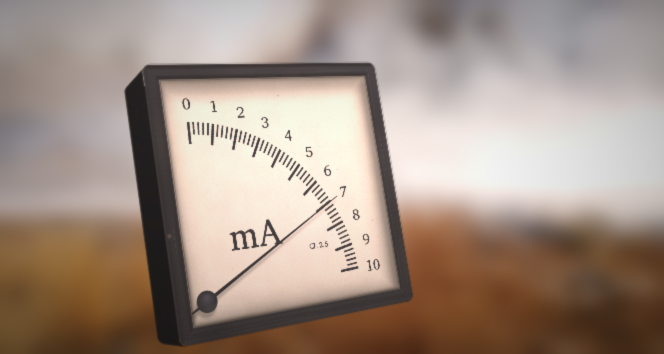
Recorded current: 7; mA
